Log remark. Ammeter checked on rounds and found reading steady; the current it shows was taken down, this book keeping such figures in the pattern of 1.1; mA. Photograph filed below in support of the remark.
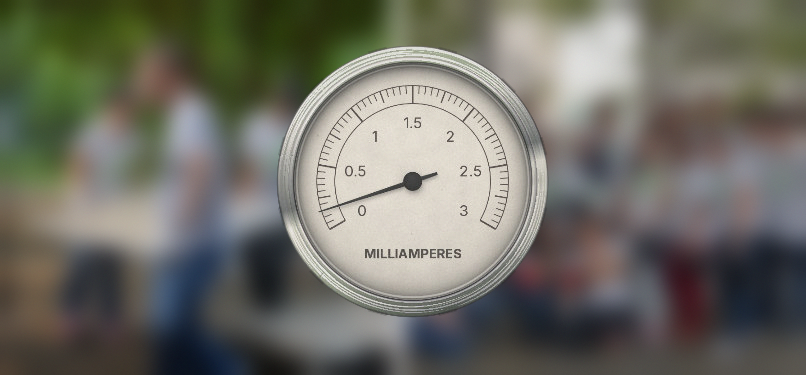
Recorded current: 0.15; mA
